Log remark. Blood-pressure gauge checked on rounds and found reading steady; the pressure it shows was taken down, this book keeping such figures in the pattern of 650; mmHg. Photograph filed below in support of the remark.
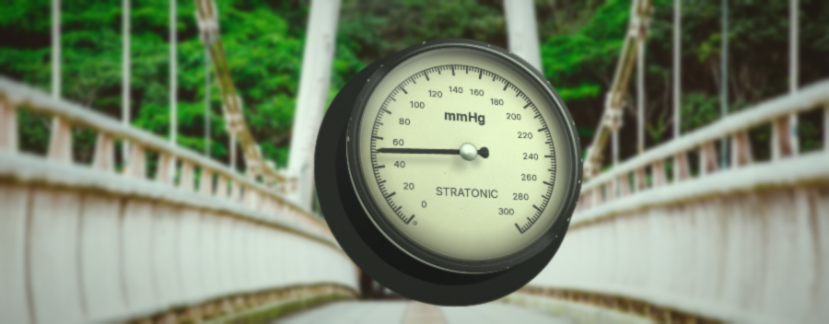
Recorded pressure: 50; mmHg
